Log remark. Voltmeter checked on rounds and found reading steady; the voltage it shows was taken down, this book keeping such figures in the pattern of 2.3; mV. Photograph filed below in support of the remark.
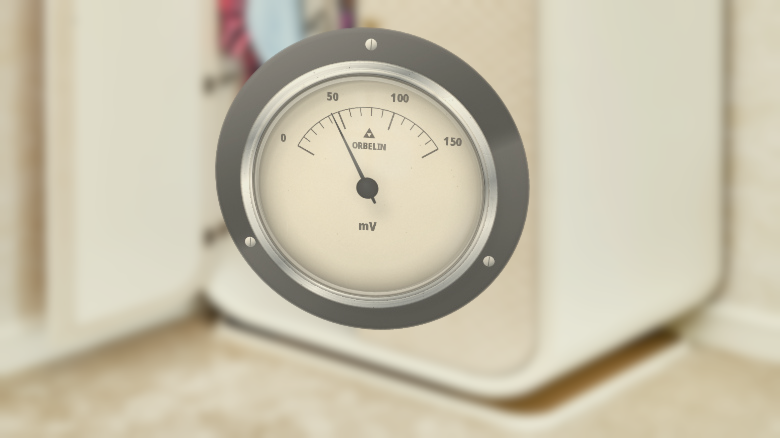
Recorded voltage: 45; mV
